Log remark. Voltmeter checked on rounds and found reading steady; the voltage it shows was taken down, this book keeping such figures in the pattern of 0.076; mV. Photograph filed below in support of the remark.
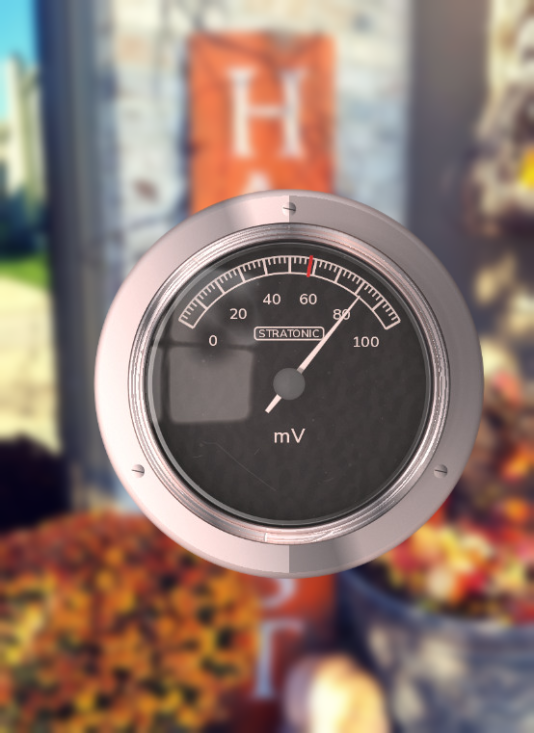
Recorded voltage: 82; mV
